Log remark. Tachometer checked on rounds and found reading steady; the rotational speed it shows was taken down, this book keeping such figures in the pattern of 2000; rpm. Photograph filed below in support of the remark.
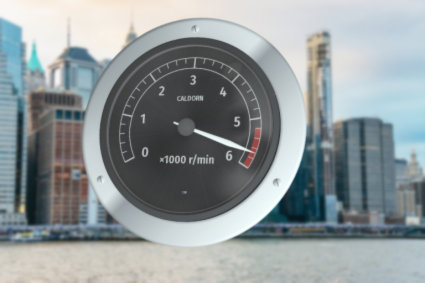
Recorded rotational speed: 5700; rpm
